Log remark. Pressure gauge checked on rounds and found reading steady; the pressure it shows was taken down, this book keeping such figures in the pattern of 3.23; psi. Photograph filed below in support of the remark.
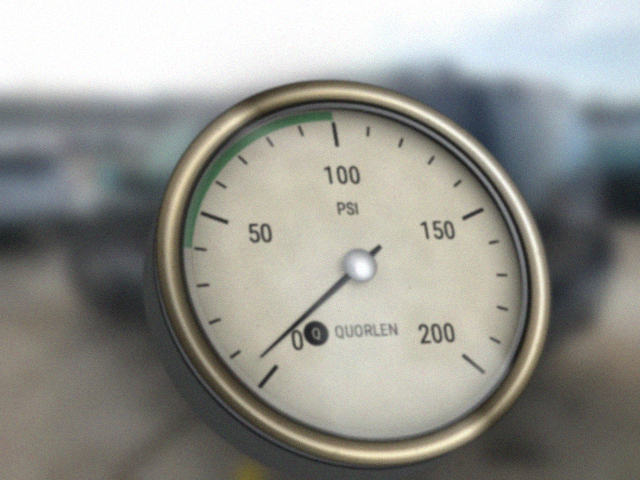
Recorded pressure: 5; psi
